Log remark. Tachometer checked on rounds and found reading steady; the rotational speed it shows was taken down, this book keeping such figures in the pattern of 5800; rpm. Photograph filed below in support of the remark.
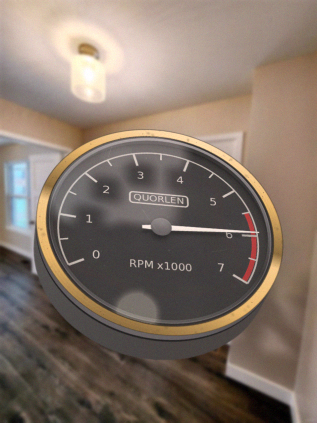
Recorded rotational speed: 6000; rpm
